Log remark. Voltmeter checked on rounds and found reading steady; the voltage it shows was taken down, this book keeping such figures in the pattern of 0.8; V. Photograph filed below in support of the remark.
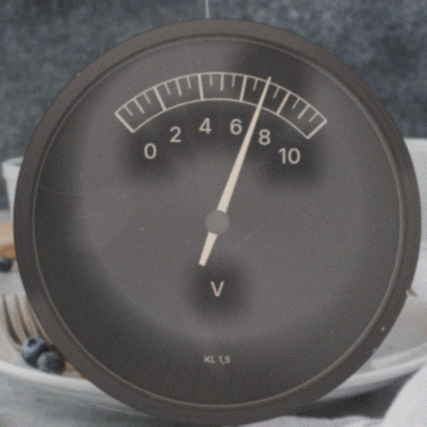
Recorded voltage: 7; V
